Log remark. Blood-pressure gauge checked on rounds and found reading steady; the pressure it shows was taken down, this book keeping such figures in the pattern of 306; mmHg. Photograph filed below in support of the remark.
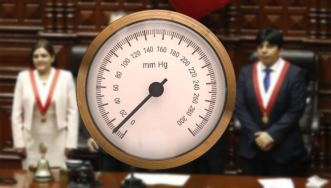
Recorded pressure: 10; mmHg
